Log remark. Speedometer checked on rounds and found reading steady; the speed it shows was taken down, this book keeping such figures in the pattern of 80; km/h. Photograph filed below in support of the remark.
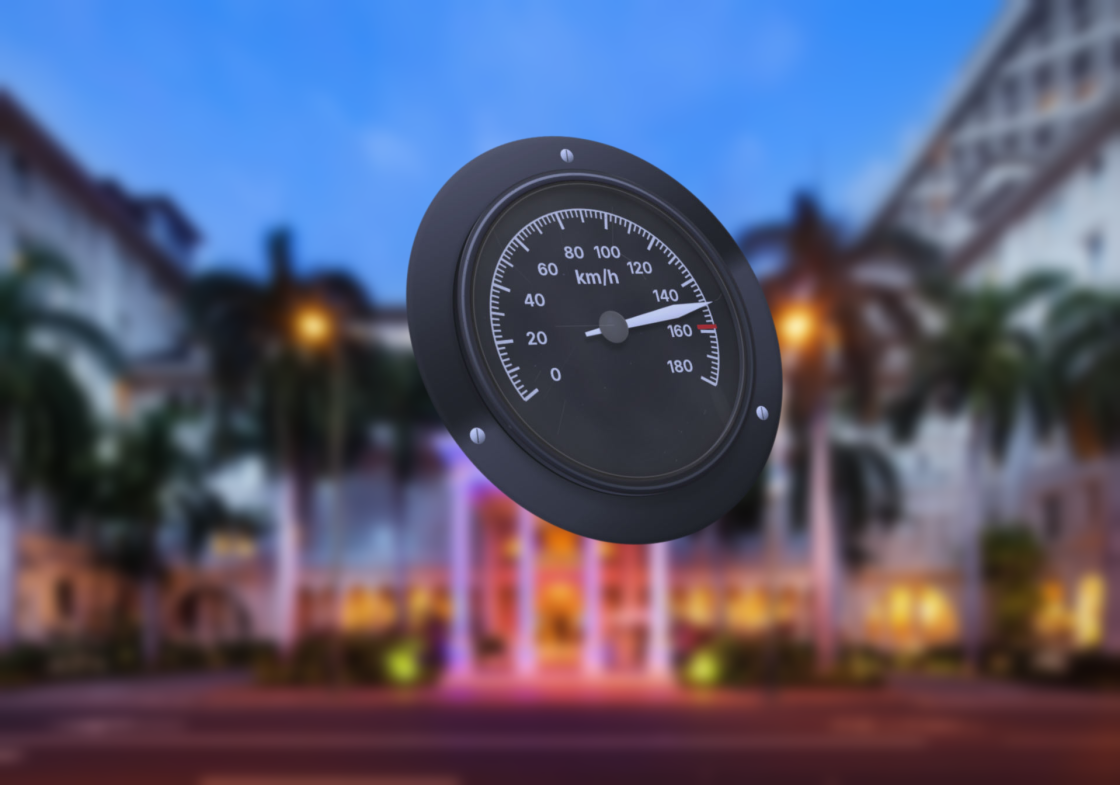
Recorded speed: 150; km/h
